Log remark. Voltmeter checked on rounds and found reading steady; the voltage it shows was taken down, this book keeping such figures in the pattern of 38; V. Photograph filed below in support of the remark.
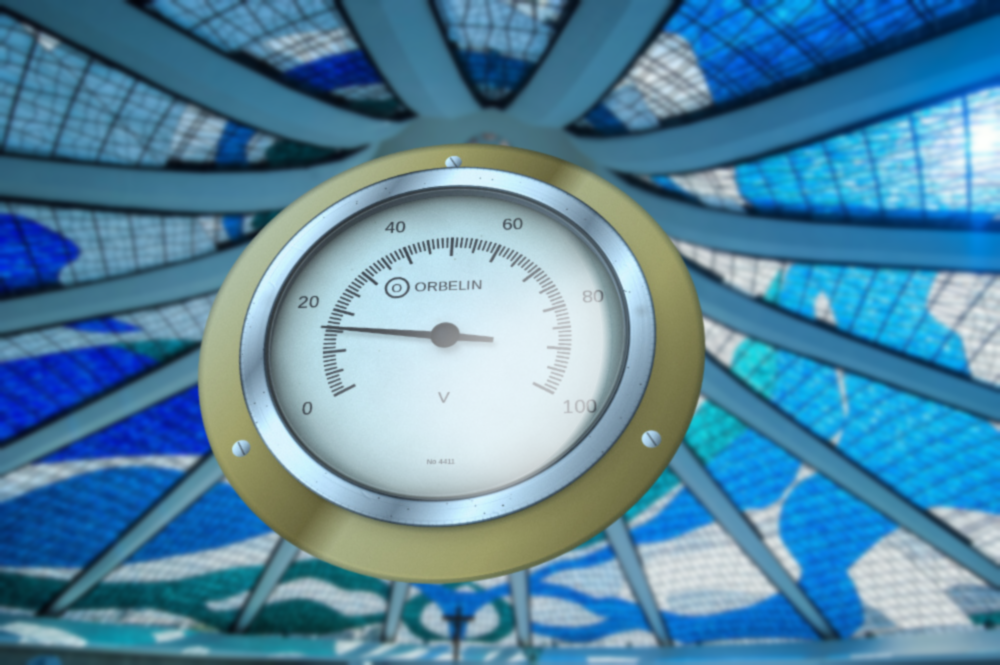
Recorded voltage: 15; V
